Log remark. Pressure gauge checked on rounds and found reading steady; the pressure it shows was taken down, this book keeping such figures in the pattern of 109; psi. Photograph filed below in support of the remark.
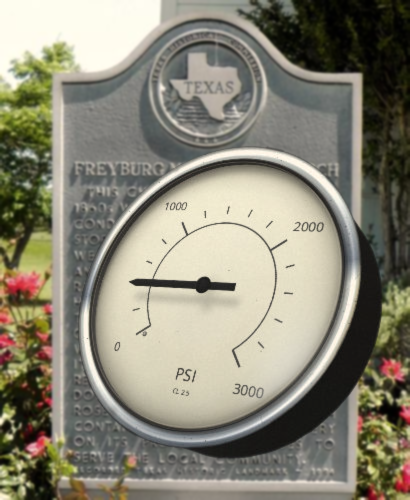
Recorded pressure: 400; psi
